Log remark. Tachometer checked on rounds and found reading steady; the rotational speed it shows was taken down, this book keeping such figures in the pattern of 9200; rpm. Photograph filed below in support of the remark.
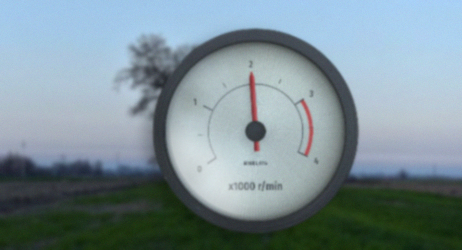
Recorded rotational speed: 2000; rpm
